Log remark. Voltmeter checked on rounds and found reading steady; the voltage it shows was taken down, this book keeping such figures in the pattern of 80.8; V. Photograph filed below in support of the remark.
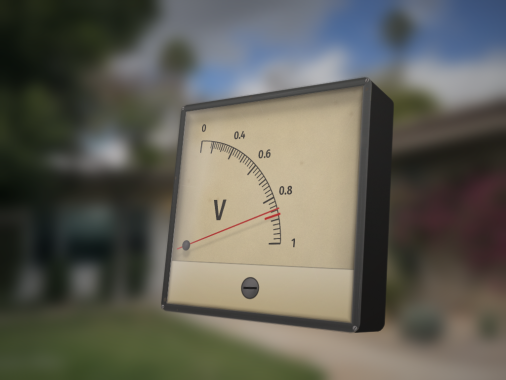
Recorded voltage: 0.86; V
